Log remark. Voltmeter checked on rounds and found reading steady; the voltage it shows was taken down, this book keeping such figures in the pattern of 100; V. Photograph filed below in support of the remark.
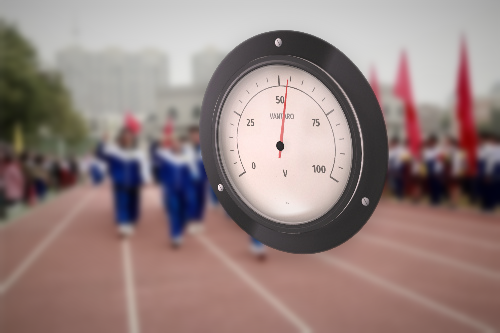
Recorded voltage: 55; V
